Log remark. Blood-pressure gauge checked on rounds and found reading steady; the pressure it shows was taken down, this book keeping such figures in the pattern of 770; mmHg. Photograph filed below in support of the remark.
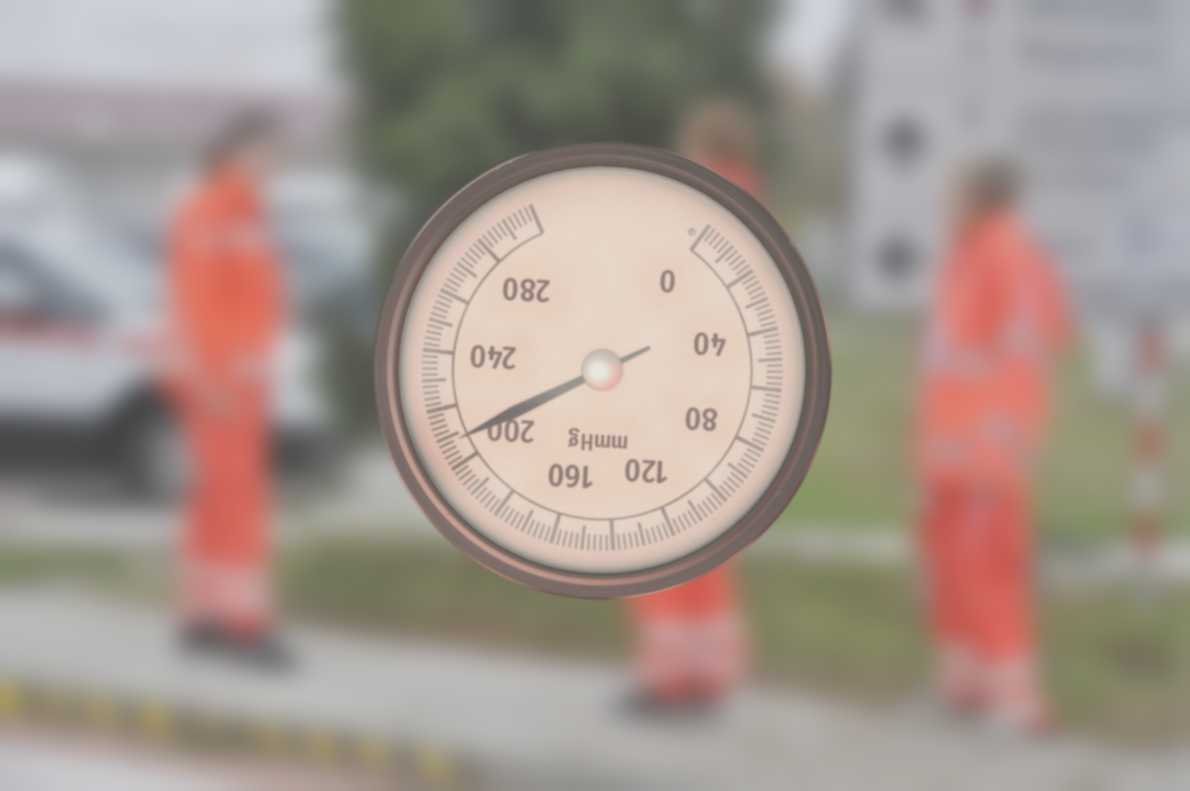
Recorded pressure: 208; mmHg
